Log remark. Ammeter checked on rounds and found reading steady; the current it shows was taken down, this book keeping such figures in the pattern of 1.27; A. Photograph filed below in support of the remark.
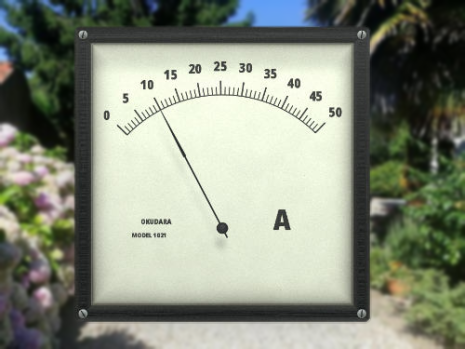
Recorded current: 10; A
